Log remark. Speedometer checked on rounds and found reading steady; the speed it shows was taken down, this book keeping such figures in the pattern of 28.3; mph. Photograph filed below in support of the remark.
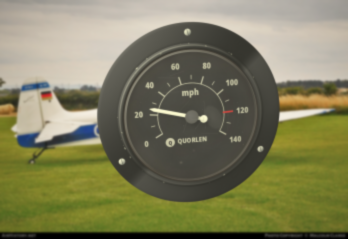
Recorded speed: 25; mph
